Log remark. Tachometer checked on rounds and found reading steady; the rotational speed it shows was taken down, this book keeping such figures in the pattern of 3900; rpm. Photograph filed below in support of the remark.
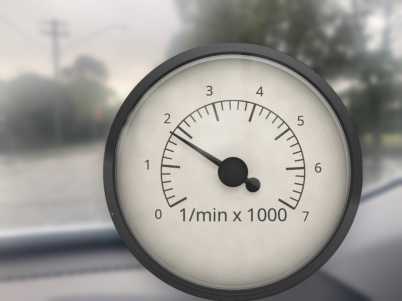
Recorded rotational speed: 1800; rpm
